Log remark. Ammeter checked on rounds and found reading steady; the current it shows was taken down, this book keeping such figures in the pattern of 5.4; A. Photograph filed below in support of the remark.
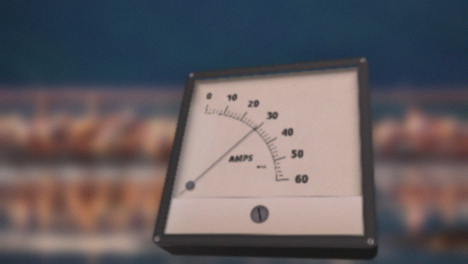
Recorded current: 30; A
